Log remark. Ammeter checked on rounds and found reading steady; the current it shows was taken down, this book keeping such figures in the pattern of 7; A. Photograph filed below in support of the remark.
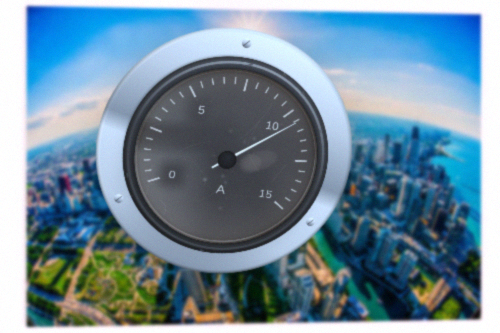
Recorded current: 10.5; A
